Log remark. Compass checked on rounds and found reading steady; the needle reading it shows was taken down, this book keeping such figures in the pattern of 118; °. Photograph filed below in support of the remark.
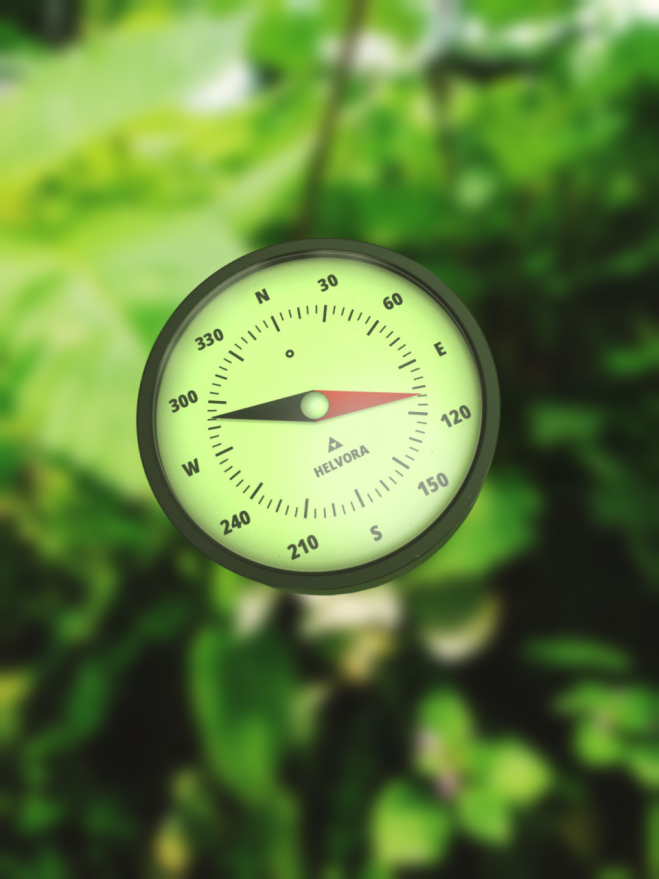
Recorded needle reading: 110; °
